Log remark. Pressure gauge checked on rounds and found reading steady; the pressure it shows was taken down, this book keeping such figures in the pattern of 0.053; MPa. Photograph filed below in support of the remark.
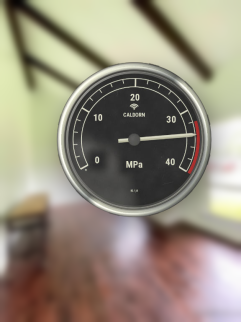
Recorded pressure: 34; MPa
